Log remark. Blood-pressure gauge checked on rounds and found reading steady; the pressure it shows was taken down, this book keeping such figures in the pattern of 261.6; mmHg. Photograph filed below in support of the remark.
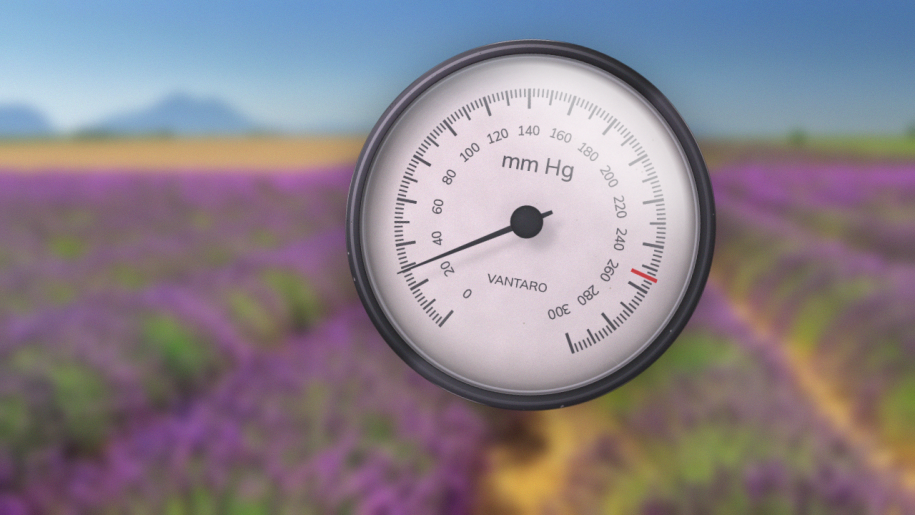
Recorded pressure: 28; mmHg
